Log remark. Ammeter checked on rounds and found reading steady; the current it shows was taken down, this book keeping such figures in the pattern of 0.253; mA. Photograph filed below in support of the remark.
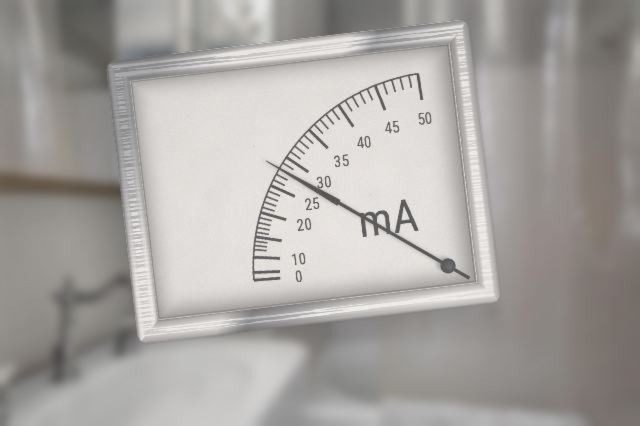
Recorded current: 28; mA
